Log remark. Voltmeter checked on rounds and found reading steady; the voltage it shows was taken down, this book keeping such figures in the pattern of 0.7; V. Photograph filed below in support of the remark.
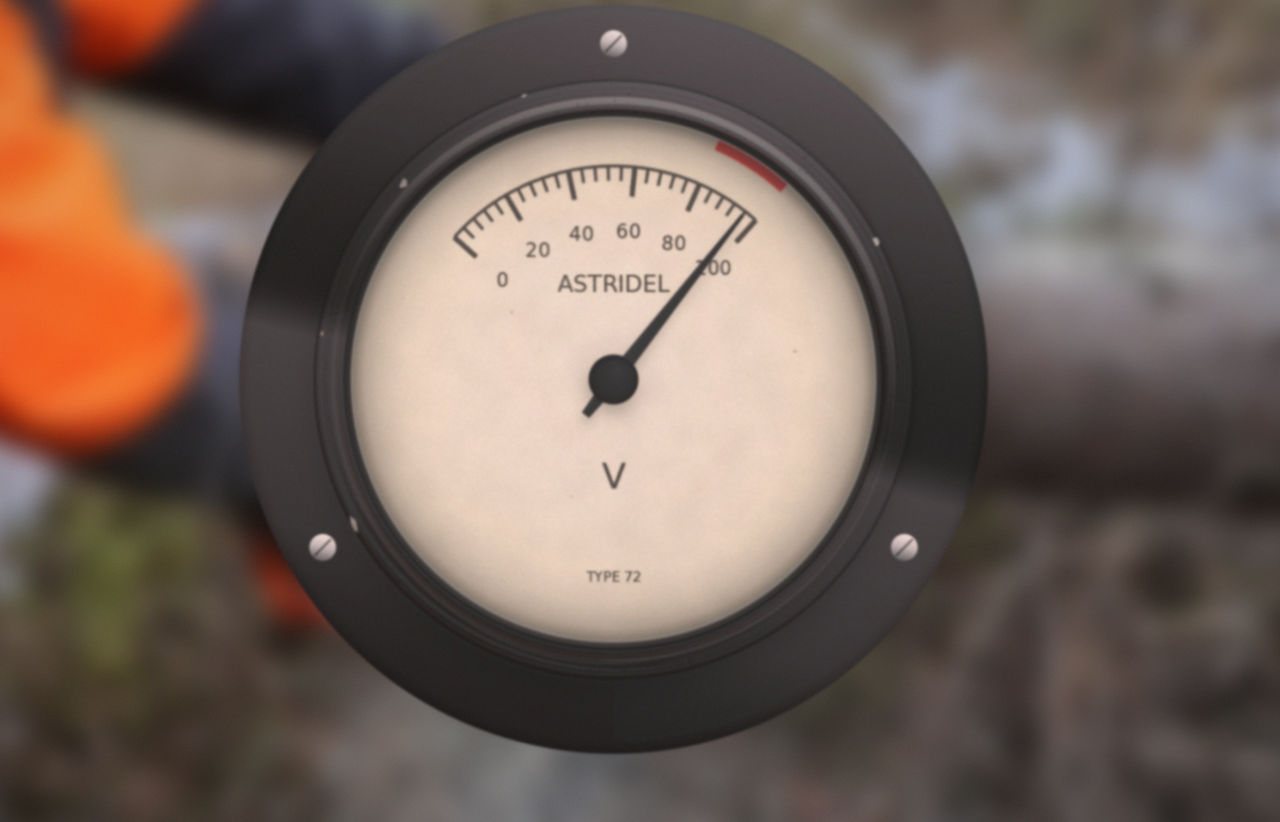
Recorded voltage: 96; V
